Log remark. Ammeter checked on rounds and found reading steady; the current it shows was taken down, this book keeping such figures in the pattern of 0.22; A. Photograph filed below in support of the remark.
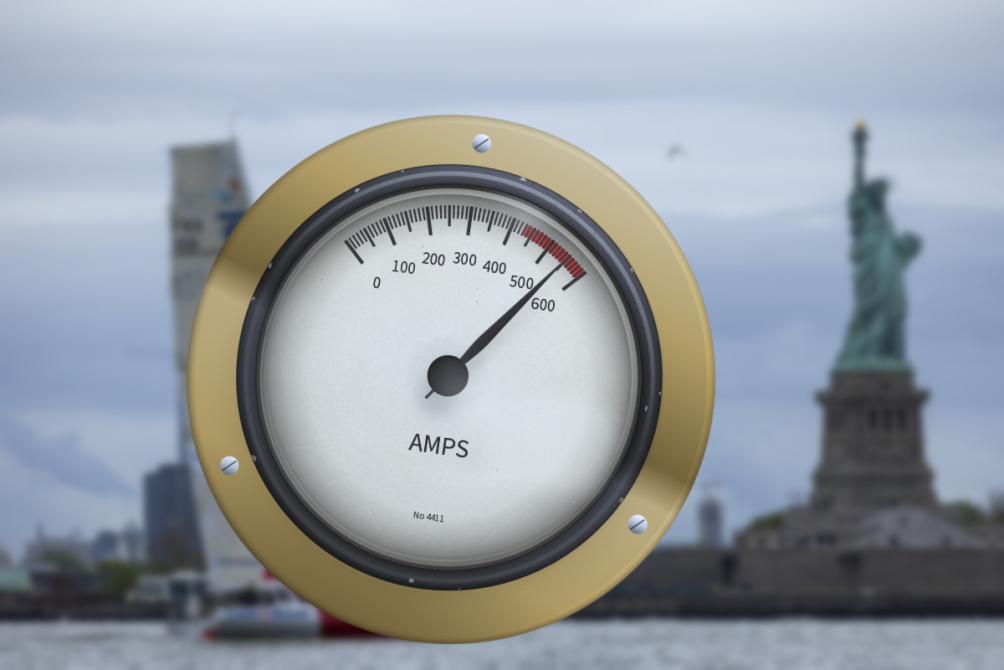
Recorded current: 550; A
